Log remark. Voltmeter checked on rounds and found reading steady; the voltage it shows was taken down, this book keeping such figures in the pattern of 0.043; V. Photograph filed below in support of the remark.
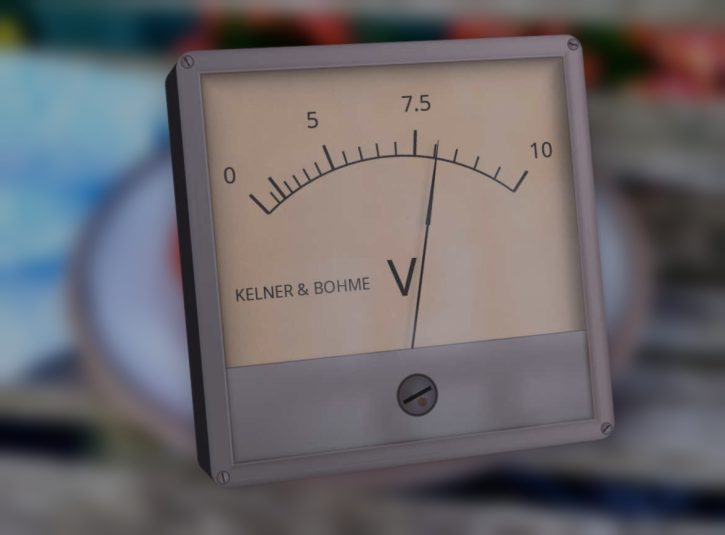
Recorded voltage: 8; V
